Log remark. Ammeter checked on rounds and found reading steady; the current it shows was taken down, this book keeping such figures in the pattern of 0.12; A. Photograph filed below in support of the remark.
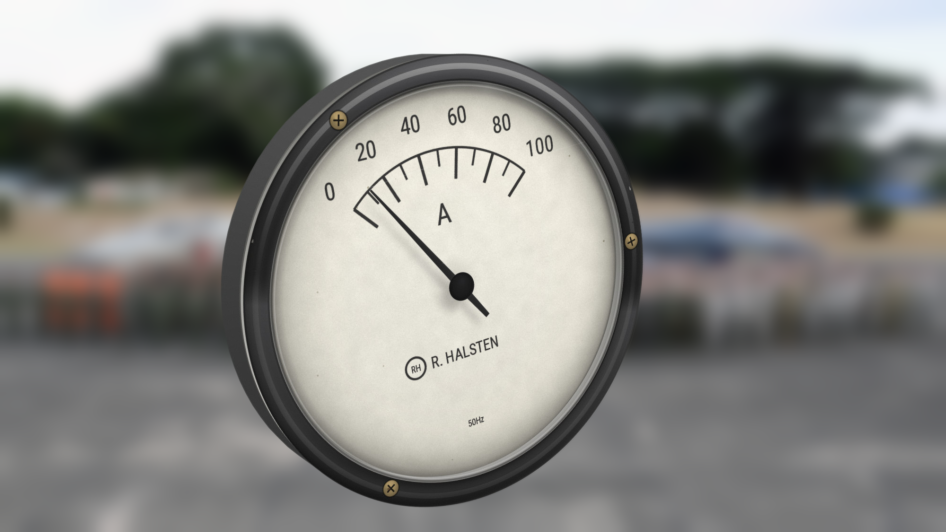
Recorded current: 10; A
